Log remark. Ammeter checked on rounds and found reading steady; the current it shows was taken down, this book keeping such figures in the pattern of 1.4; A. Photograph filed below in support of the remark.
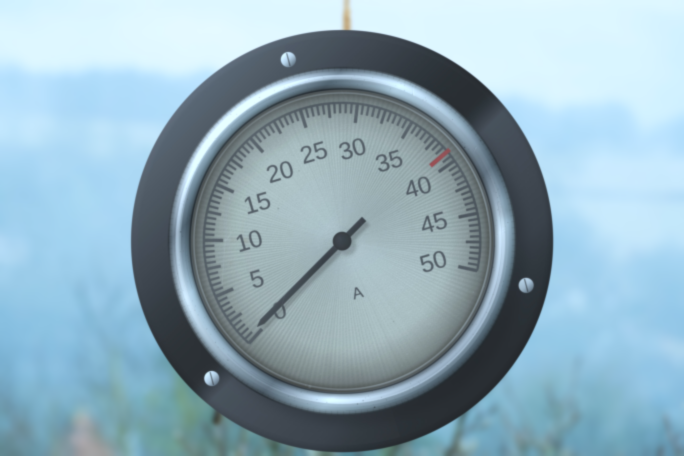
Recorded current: 0.5; A
